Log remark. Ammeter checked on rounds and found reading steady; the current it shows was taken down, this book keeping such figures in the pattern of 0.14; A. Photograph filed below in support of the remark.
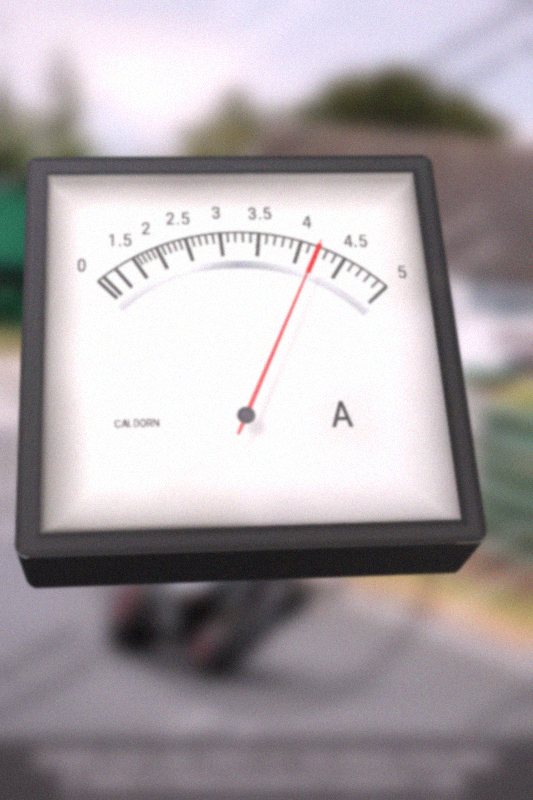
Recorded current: 4.2; A
